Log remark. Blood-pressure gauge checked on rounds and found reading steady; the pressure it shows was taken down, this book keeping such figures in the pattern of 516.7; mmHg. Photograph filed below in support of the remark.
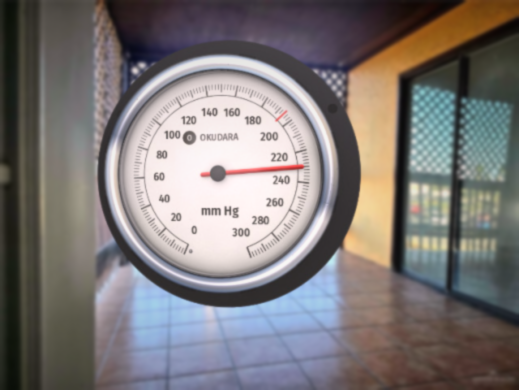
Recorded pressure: 230; mmHg
